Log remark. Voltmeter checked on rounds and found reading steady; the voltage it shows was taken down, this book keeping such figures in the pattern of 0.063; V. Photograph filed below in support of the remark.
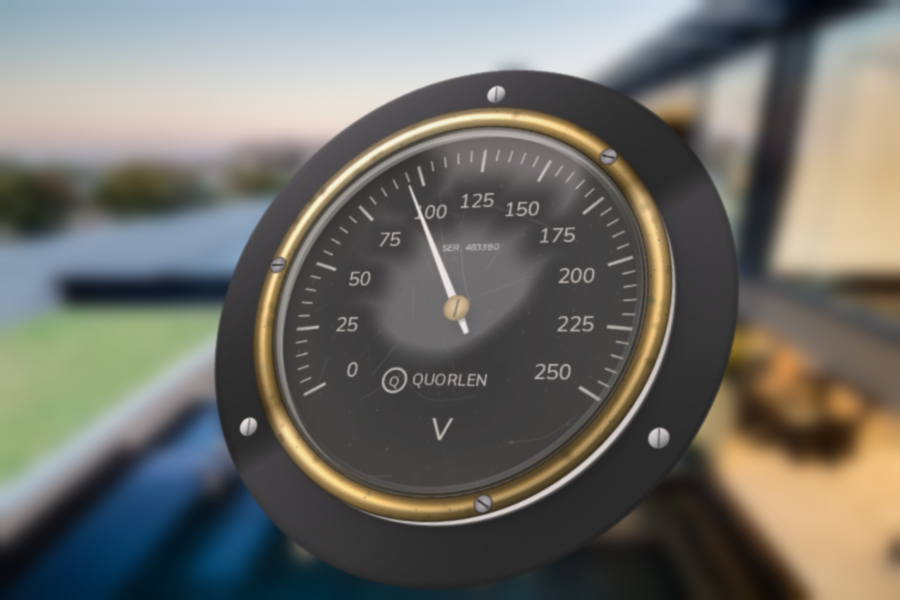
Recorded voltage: 95; V
